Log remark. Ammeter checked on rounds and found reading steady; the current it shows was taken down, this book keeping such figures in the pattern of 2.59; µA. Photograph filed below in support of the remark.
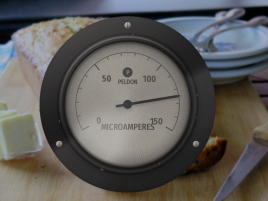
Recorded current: 125; µA
